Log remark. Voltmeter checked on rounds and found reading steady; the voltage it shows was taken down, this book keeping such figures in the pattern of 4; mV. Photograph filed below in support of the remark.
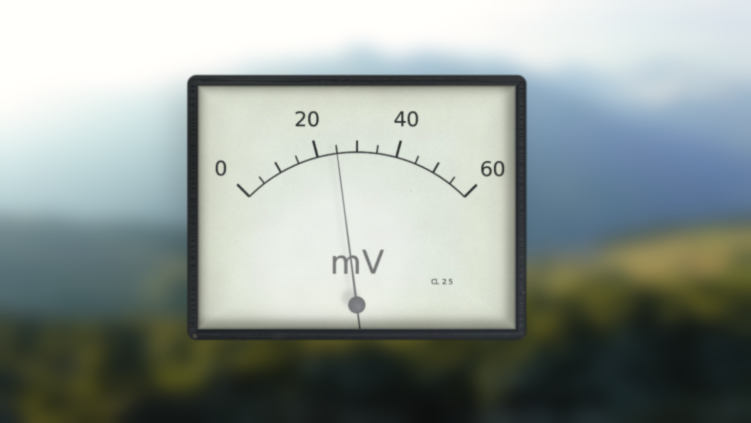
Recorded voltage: 25; mV
